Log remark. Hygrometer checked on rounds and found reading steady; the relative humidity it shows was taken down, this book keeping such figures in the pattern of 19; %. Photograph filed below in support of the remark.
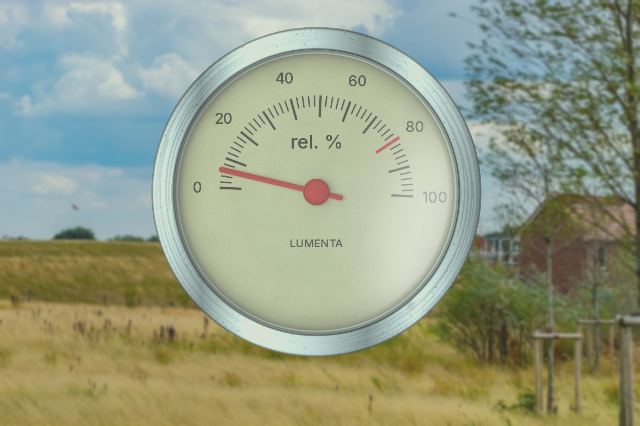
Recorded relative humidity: 6; %
